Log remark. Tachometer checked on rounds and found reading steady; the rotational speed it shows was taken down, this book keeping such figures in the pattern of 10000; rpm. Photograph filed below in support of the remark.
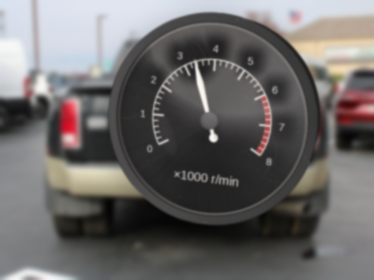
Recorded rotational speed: 3400; rpm
